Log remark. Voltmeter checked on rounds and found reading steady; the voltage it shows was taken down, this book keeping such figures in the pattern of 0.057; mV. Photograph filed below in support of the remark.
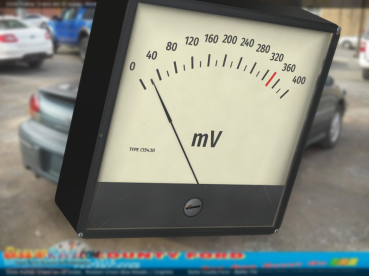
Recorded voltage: 20; mV
